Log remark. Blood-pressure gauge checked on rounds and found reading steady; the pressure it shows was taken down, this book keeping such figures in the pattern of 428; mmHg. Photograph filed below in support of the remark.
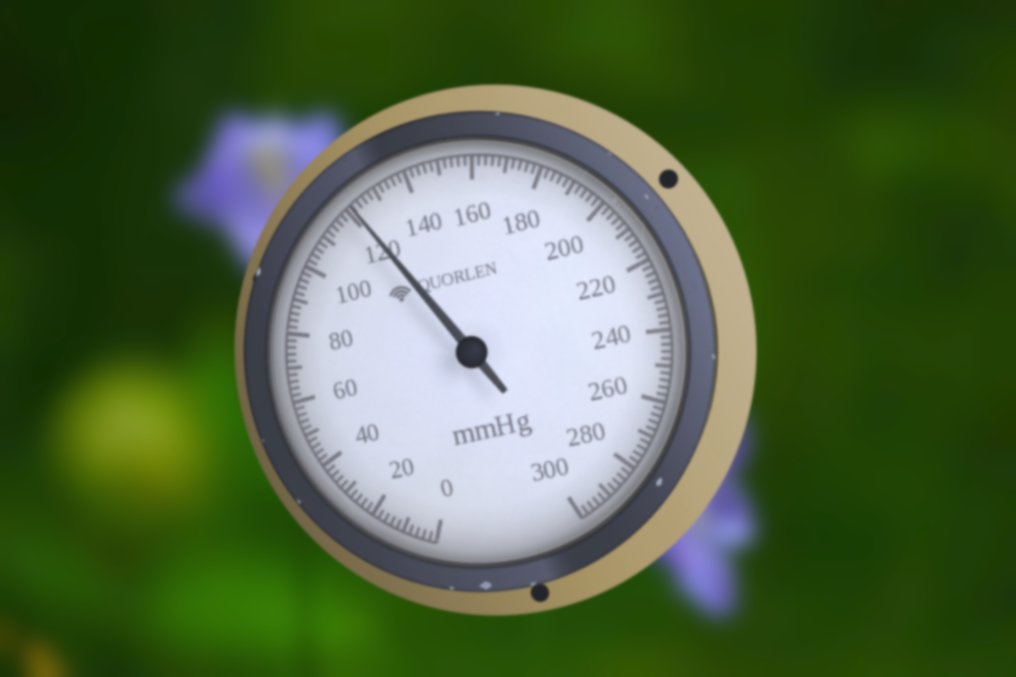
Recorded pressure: 122; mmHg
